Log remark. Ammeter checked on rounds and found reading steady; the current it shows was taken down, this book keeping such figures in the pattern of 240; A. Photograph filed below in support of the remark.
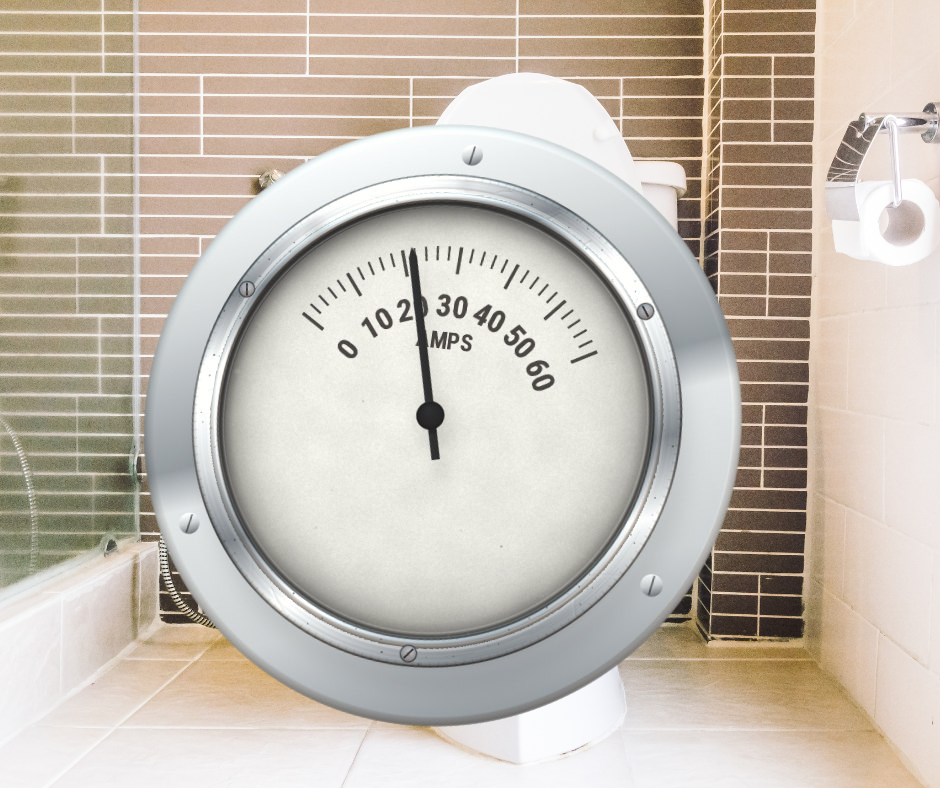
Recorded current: 22; A
